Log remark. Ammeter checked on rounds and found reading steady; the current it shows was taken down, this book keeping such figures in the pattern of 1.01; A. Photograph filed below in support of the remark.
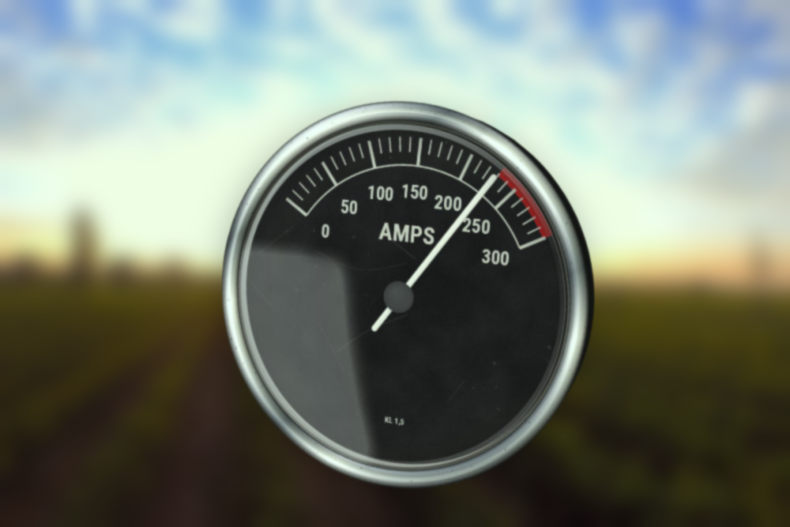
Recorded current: 230; A
